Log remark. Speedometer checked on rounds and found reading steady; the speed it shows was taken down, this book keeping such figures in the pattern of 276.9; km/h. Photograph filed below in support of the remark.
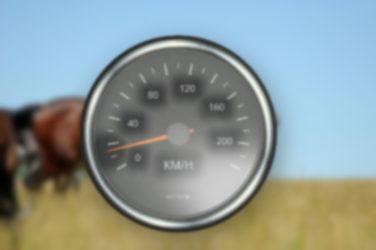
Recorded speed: 15; km/h
